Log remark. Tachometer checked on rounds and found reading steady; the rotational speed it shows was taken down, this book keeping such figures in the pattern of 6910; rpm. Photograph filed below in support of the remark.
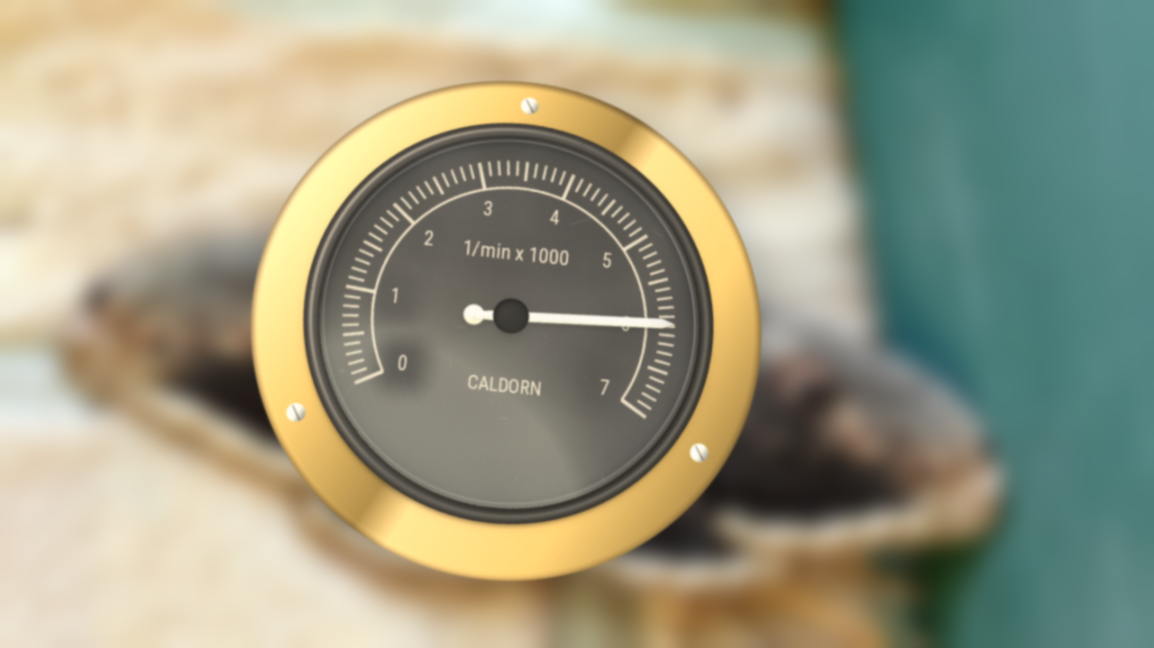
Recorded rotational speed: 6000; rpm
